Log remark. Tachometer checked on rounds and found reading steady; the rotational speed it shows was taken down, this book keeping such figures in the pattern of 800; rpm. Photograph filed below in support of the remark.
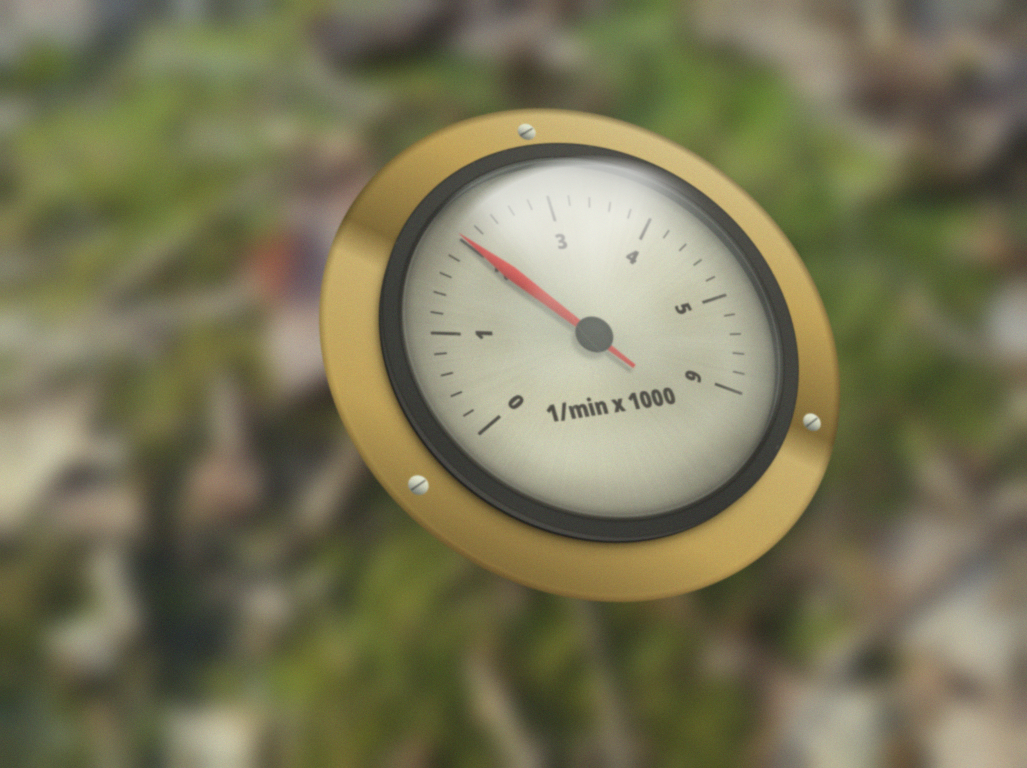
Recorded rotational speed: 2000; rpm
